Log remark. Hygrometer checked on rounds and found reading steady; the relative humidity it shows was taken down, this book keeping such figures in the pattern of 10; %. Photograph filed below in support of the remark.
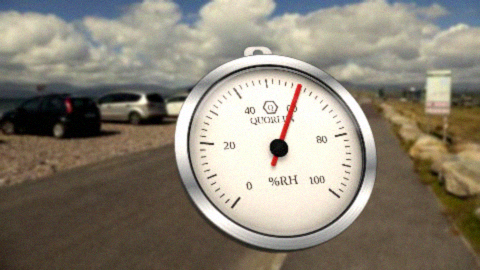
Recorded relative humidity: 60; %
